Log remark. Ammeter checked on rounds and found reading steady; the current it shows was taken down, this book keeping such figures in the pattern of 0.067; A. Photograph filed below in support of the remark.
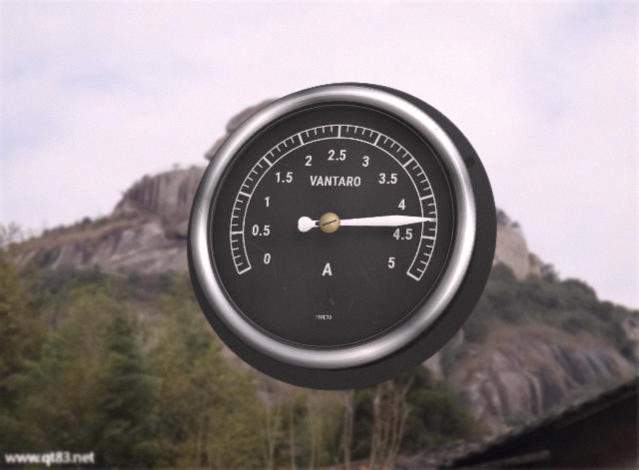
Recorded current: 4.3; A
